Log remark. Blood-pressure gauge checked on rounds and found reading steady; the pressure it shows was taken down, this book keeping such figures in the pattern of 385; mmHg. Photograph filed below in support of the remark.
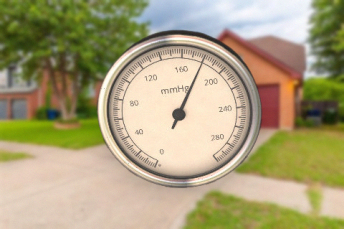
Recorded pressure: 180; mmHg
